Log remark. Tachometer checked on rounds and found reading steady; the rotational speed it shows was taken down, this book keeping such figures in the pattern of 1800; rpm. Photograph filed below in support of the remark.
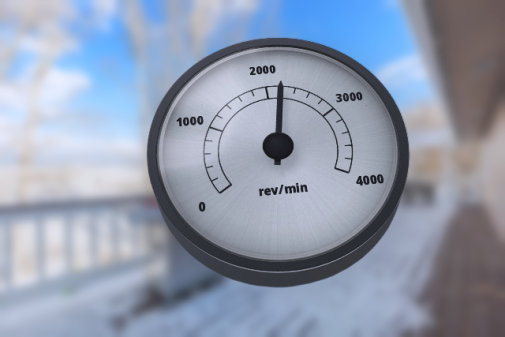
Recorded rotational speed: 2200; rpm
